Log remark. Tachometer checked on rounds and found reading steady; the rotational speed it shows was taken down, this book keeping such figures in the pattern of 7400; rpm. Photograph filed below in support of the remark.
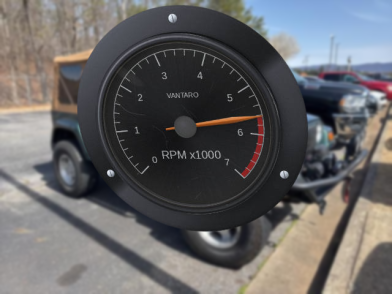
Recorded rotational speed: 5600; rpm
